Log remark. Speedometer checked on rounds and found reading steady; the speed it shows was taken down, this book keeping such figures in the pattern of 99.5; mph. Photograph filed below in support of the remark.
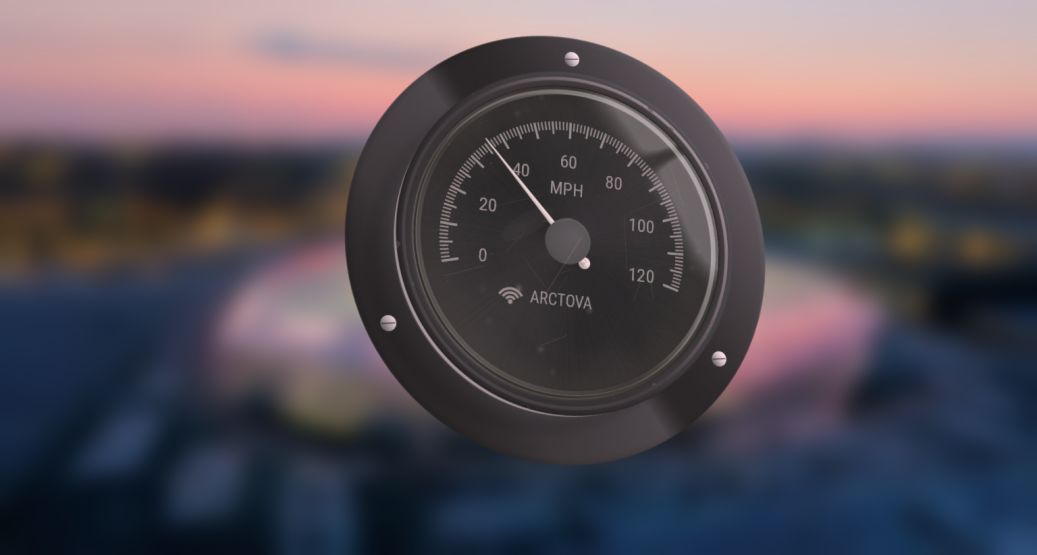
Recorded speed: 35; mph
